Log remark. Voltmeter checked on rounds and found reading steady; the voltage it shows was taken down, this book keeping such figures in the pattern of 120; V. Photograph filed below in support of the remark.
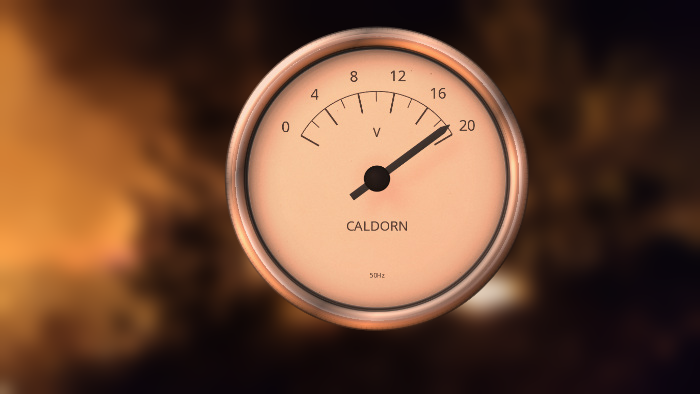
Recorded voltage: 19; V
